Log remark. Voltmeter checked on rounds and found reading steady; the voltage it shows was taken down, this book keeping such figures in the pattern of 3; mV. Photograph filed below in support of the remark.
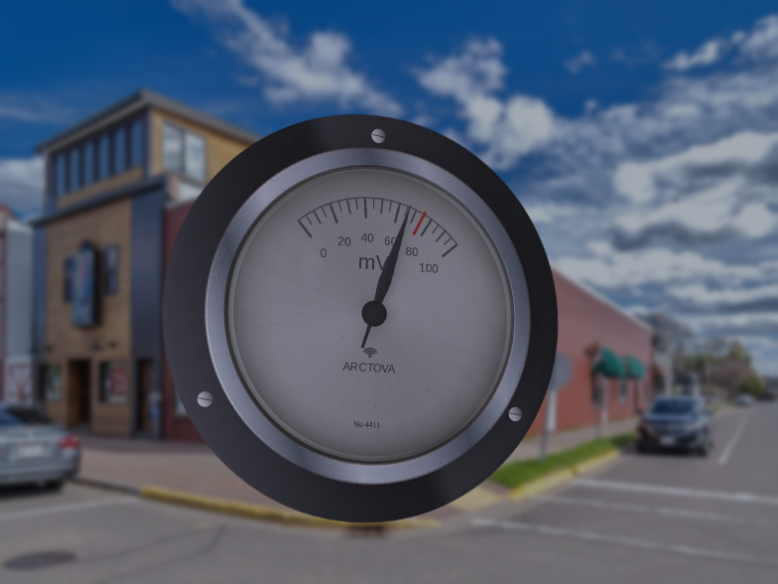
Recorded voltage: 65; mV
